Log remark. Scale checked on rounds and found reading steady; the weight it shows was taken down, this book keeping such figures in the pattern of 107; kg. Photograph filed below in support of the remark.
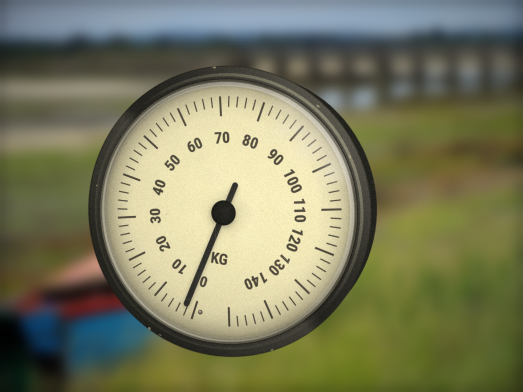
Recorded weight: 2; kg
